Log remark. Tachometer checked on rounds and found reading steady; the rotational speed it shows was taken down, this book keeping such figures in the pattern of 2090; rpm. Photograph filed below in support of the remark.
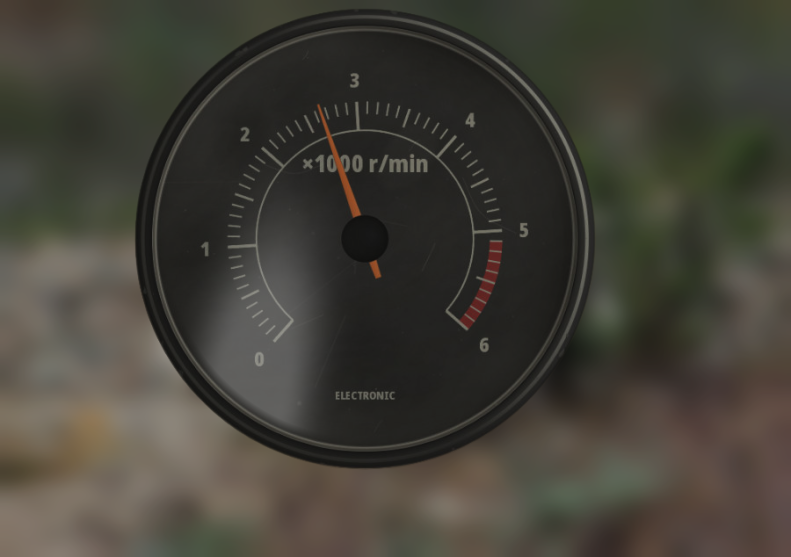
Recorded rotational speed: 2650; rpm
